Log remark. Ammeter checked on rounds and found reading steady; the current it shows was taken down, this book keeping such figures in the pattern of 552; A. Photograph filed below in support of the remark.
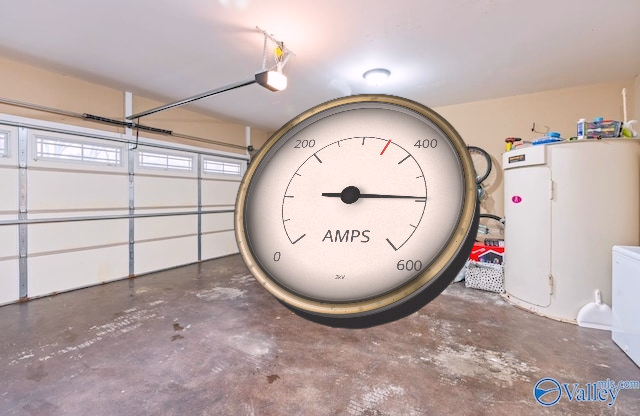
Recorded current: 500; A
